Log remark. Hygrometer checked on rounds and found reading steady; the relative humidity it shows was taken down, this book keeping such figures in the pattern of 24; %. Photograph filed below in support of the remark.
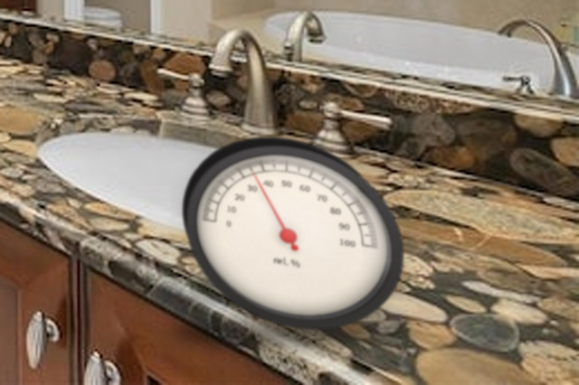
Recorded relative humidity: 35; %
